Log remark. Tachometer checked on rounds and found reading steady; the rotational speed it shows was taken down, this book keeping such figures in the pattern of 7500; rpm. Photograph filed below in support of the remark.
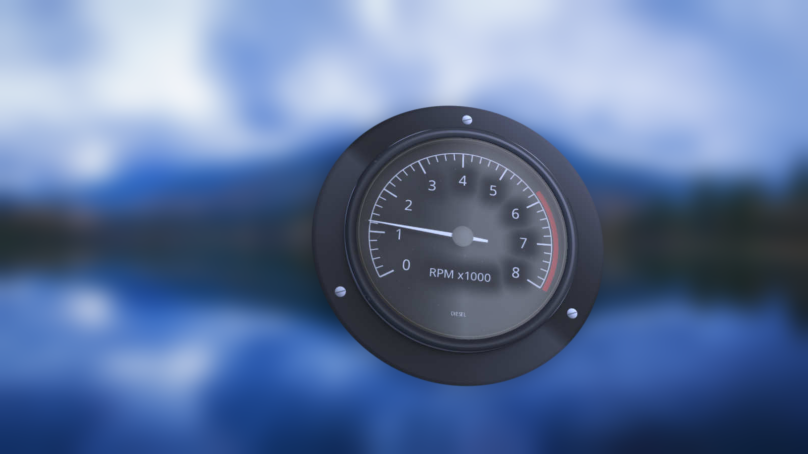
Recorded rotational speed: 1200; rpm
